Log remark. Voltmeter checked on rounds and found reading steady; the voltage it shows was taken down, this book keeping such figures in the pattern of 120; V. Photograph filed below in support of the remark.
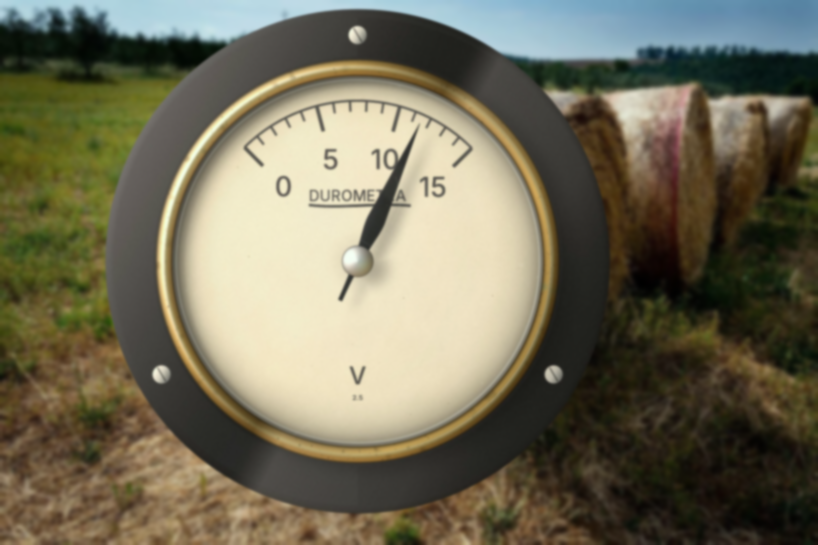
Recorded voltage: 11.5; V
